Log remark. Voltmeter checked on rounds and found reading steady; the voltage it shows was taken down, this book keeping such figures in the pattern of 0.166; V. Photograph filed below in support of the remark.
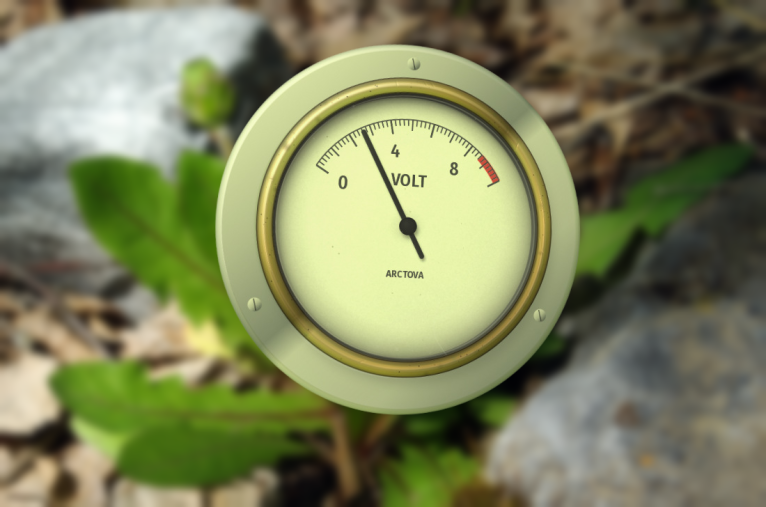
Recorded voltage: 2.6; V
